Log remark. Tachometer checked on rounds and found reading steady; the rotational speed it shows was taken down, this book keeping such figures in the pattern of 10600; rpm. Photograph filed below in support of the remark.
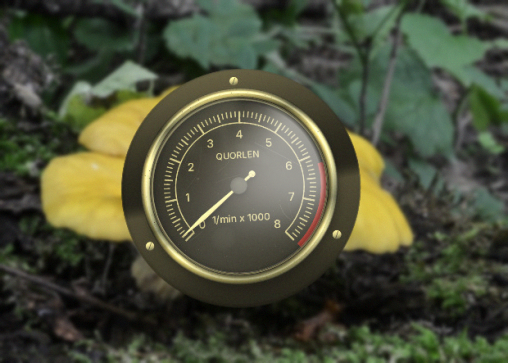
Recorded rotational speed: 100; rpm
